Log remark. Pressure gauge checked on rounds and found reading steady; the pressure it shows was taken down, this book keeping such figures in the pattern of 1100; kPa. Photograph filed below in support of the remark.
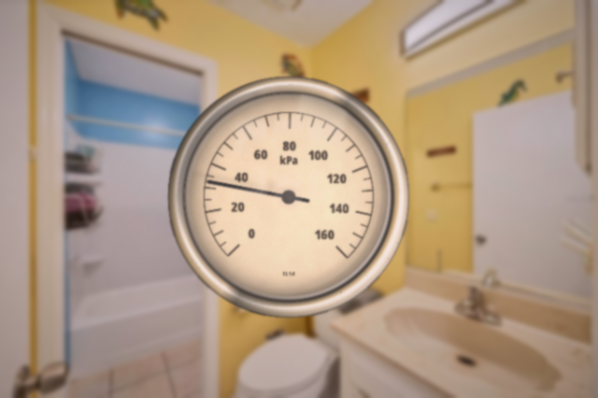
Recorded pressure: 32.5; kPa
